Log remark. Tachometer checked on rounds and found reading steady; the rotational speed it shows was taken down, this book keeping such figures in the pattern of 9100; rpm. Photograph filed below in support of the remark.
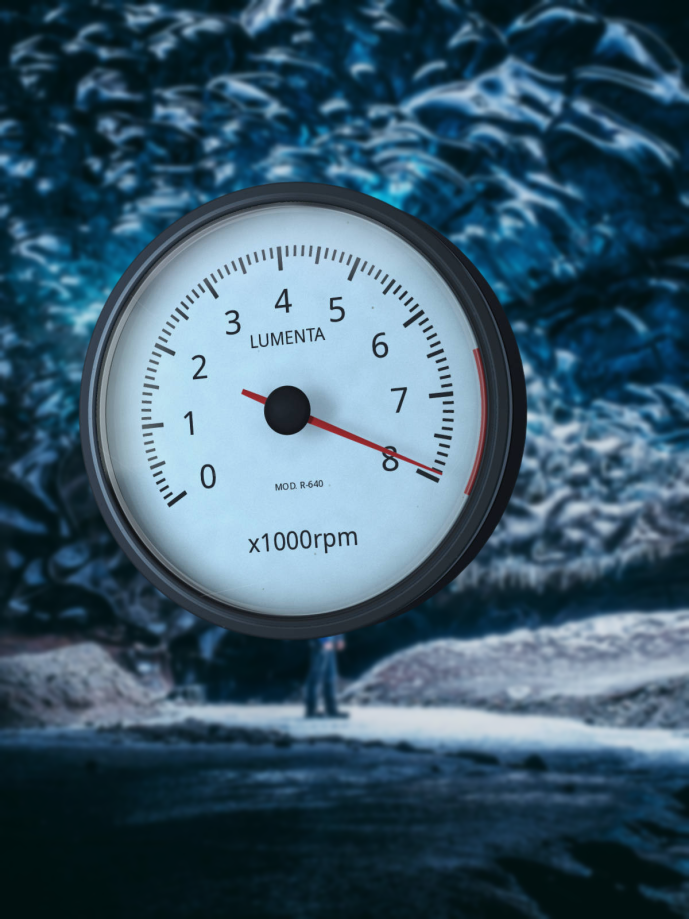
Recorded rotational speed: 7900; rpm
